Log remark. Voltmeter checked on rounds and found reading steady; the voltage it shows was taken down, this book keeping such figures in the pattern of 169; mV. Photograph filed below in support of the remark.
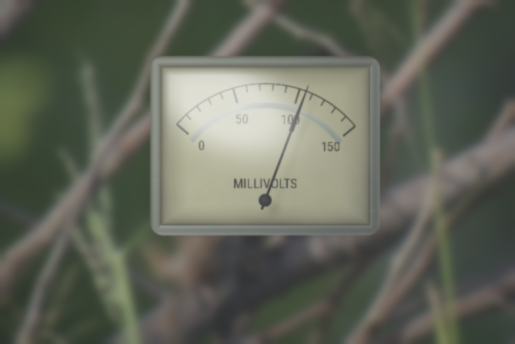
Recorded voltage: 105; mV
